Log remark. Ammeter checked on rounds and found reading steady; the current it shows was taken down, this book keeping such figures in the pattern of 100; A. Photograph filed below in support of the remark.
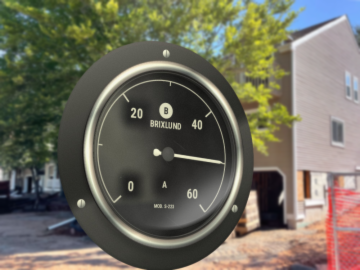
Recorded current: 50; A
